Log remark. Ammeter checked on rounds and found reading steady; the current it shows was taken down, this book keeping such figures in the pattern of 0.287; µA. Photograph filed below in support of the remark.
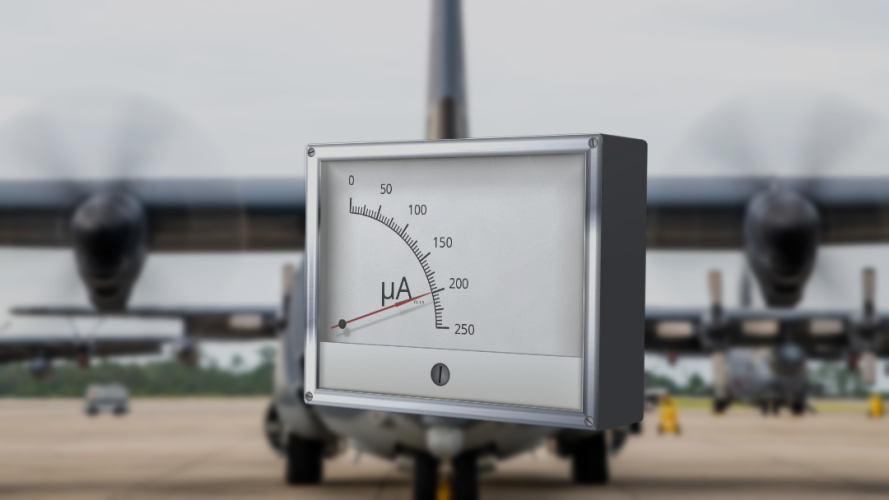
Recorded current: 200; µA
